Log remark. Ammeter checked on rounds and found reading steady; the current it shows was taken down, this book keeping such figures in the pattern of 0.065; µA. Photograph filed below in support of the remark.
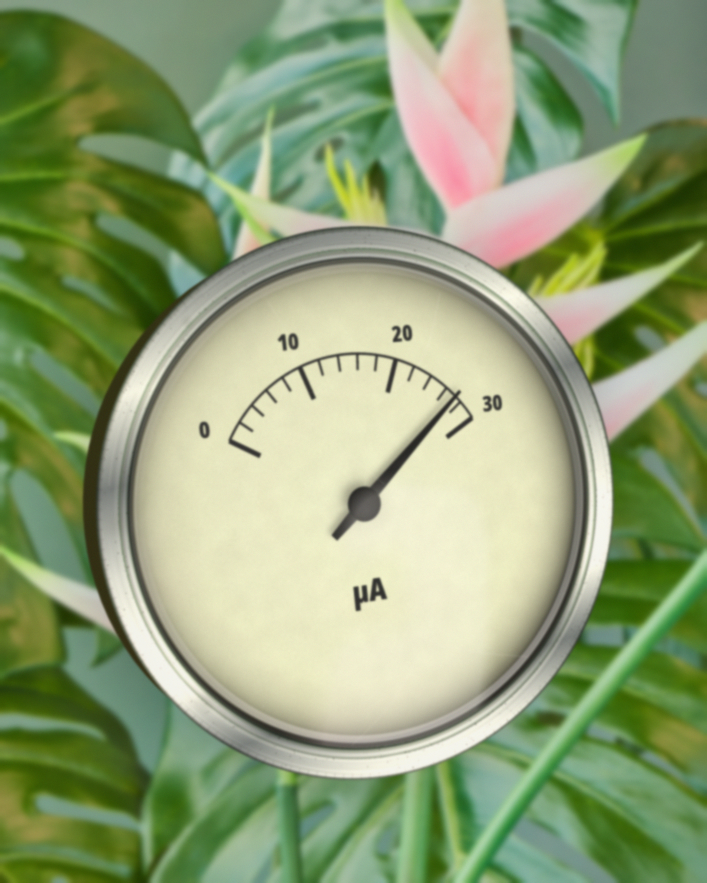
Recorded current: 27; µA
